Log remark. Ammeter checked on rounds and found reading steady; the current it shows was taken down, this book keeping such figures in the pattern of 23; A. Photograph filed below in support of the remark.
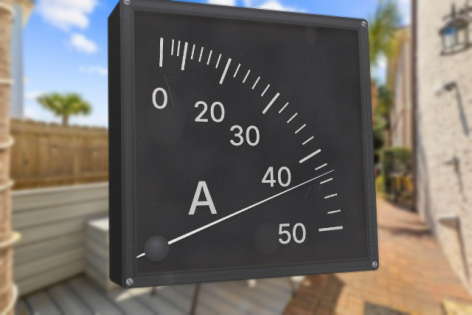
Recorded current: 43; A
